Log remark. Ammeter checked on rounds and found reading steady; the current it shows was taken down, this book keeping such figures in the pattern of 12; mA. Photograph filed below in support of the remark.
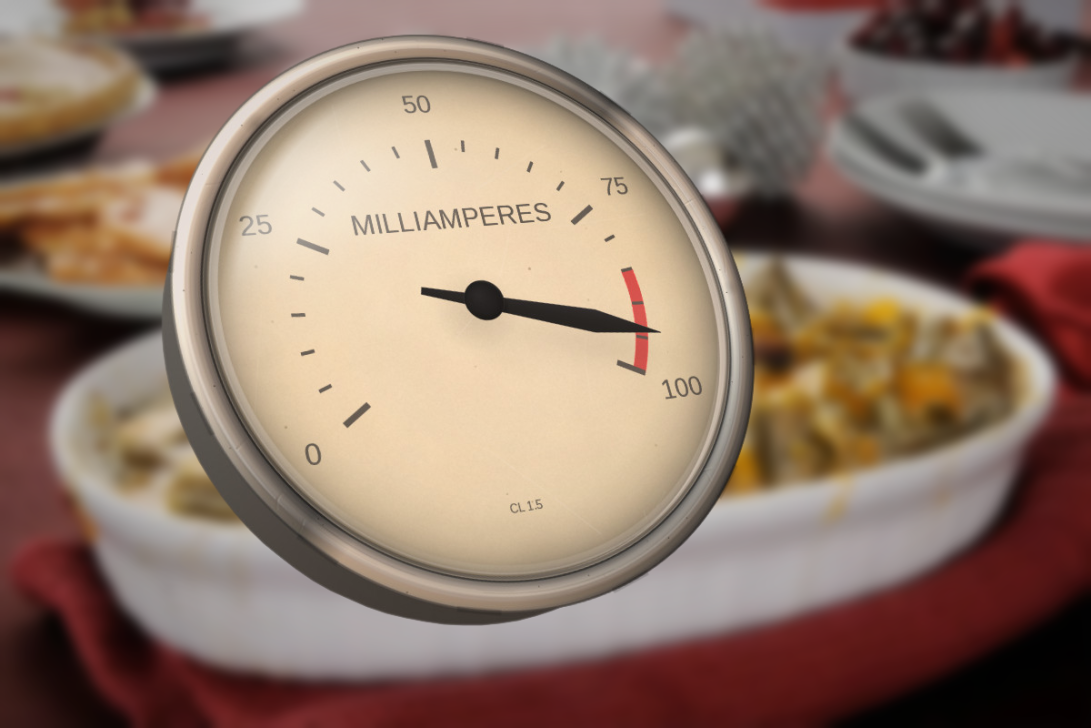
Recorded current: 95; mA
